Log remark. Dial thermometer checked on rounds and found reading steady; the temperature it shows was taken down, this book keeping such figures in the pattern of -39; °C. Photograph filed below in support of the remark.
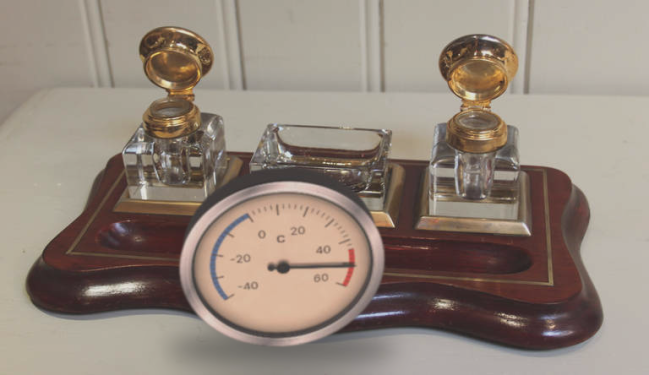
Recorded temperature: 50; °C
